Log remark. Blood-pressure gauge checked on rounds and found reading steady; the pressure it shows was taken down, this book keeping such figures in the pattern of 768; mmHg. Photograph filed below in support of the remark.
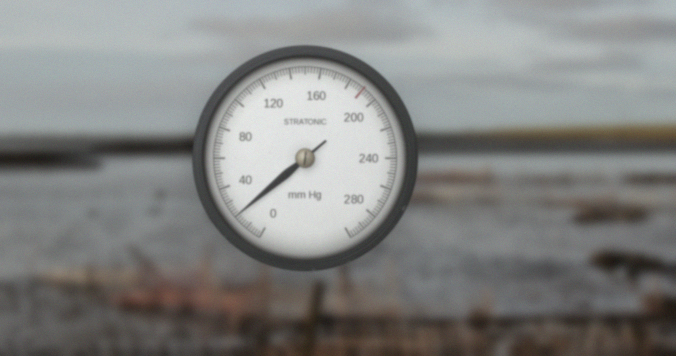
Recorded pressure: 20; mmHg
